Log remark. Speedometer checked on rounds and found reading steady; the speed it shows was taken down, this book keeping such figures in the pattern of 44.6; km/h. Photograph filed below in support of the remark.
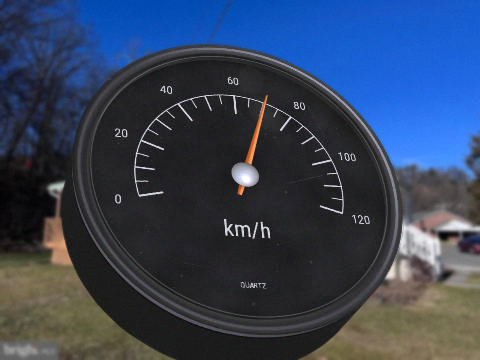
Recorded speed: 70; km/h
